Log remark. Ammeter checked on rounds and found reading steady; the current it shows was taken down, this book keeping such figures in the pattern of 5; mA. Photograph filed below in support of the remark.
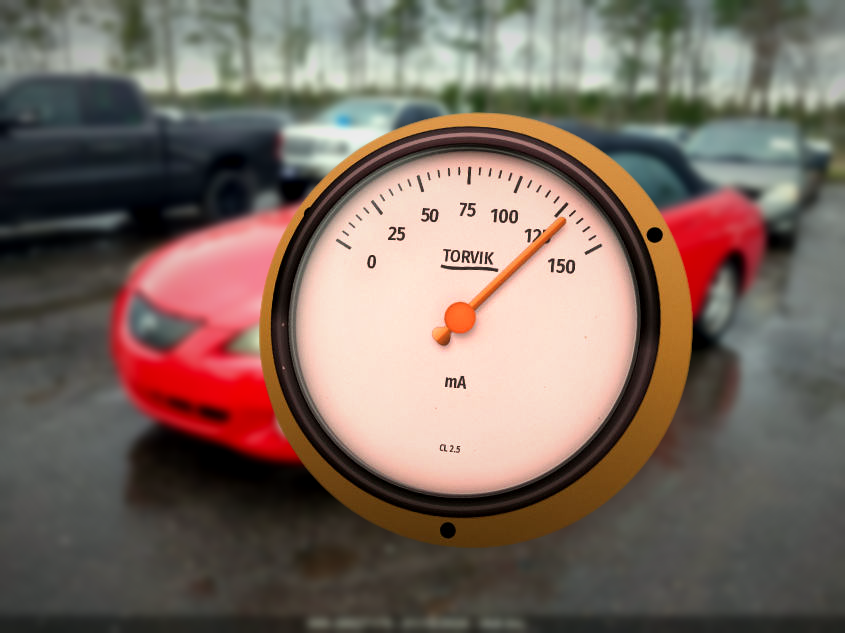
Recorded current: 130; mA
